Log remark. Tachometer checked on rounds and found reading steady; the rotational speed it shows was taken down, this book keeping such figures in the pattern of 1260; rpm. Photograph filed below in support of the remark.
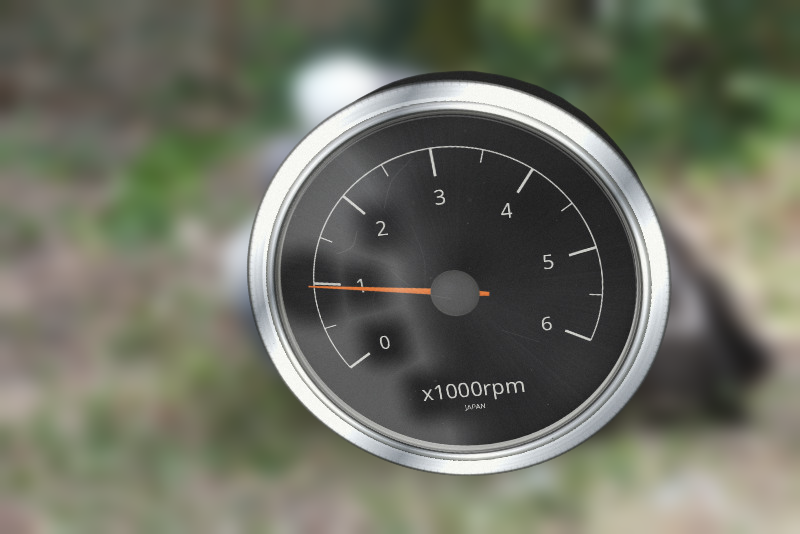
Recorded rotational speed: 1000; rpm
